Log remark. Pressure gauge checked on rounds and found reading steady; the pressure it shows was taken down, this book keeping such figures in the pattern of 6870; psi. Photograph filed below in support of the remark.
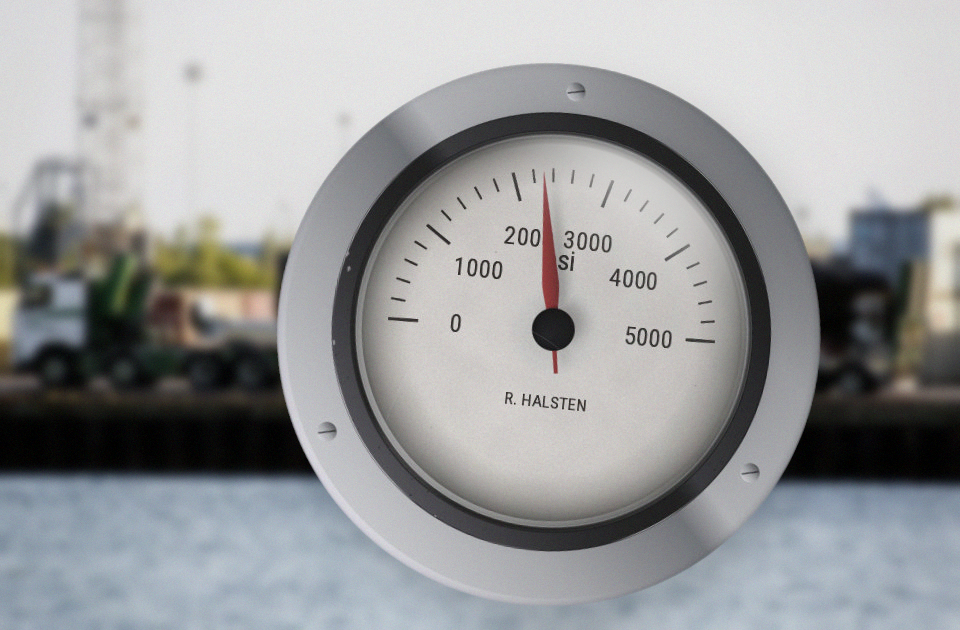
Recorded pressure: 2300; psi
